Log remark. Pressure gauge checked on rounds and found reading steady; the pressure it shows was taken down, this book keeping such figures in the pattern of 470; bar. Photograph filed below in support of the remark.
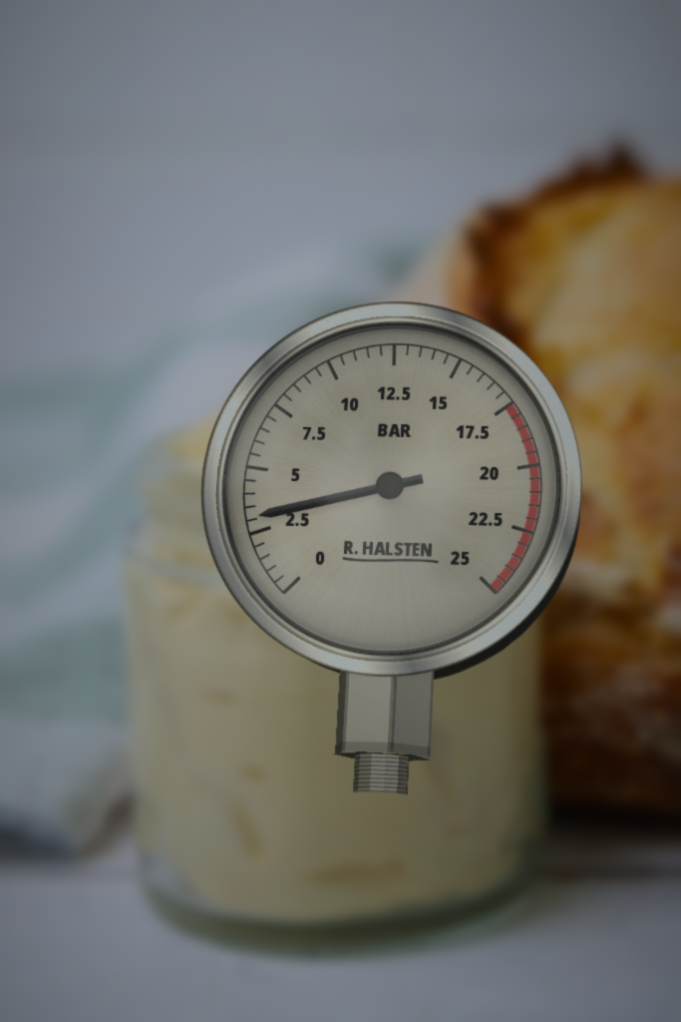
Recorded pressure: 3; bar
